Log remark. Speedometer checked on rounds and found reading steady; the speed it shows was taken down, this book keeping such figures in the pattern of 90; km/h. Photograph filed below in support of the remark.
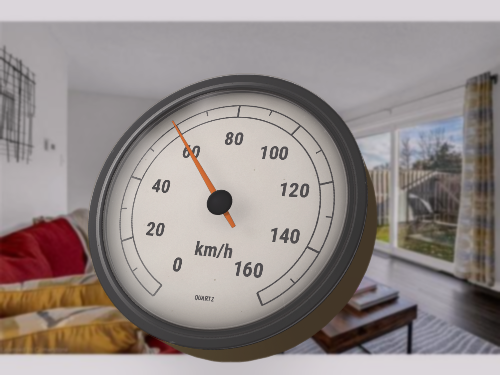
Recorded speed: 60; km/h
